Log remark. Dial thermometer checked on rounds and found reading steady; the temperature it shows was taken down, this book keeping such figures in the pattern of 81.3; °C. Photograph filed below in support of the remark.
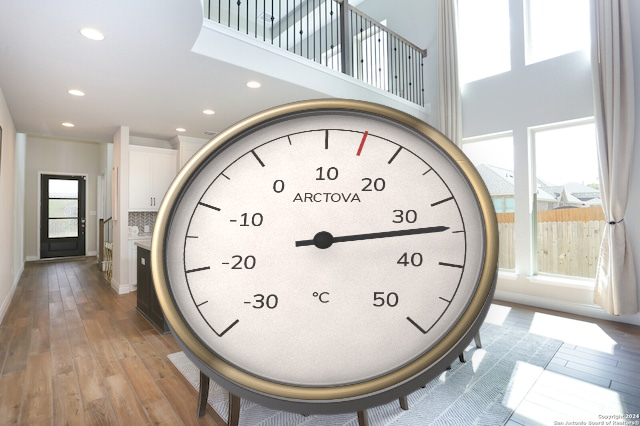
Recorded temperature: 35; °C
